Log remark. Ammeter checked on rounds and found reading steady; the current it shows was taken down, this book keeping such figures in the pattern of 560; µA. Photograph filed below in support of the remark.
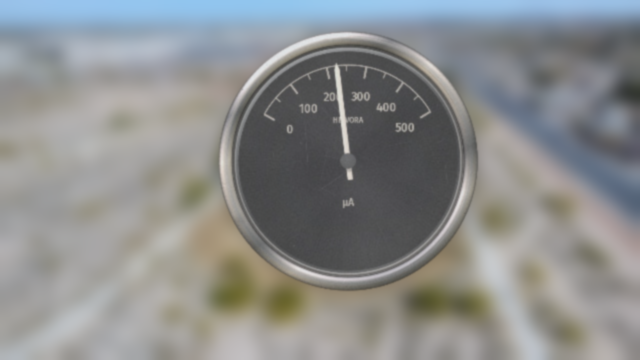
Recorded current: 225; µA
